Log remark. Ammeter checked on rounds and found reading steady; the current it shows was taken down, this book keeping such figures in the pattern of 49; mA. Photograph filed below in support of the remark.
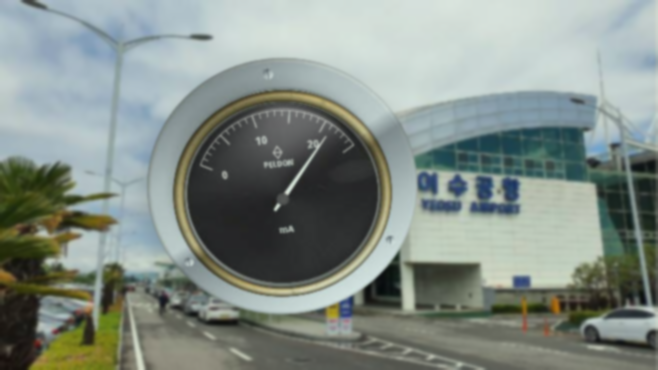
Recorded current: 21; mA
